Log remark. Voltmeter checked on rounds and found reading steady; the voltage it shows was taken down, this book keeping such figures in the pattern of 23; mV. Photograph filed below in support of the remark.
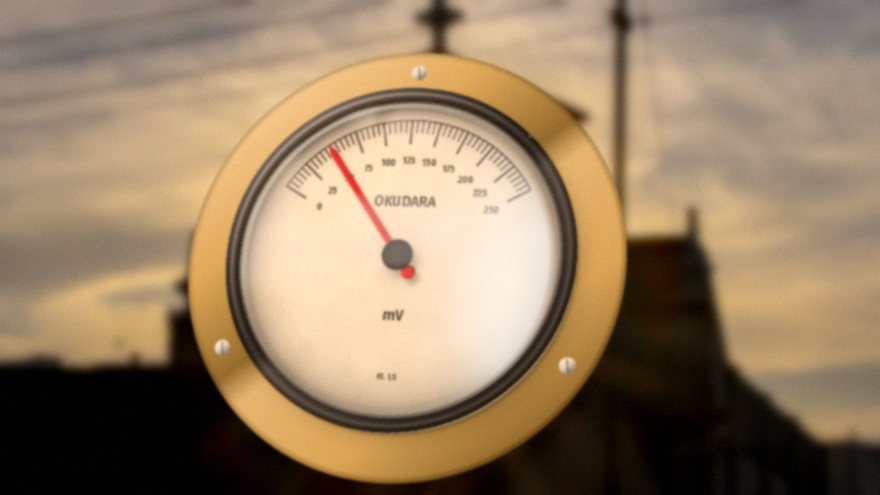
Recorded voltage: 50; mV
